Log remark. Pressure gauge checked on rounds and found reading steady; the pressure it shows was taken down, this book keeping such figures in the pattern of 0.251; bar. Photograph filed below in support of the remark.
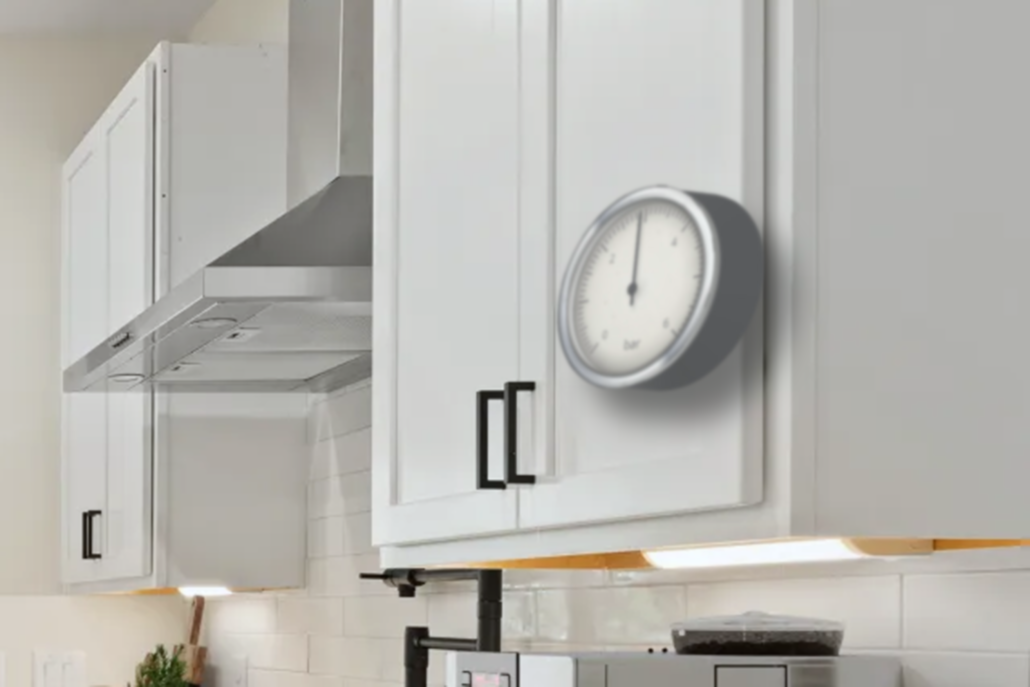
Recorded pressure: 3; bar
